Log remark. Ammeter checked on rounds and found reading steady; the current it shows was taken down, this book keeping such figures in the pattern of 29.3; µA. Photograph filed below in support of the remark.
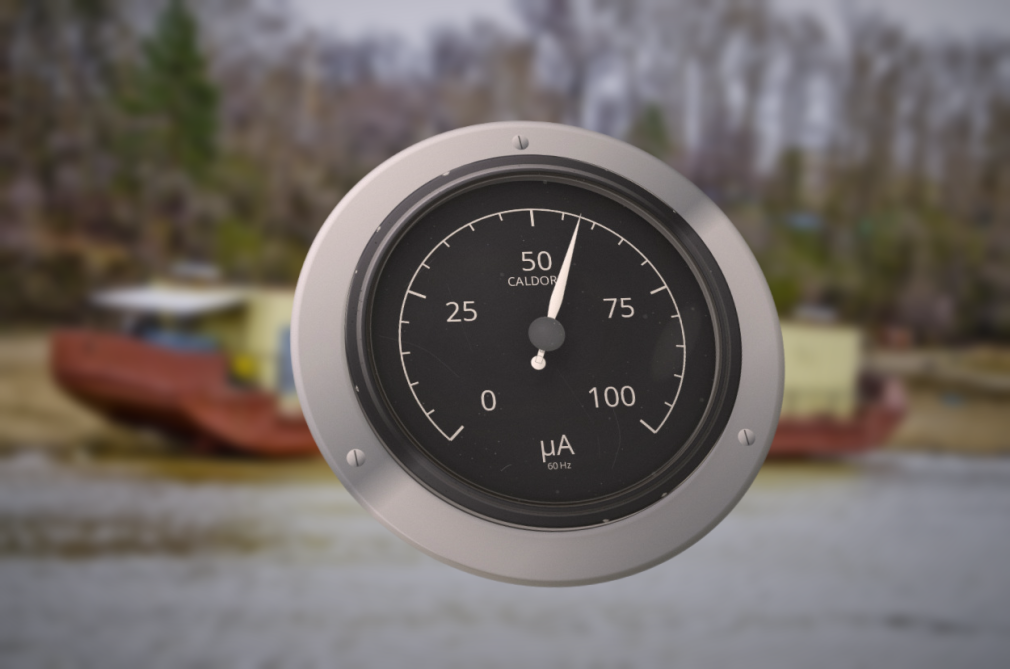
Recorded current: 57.5; µA
